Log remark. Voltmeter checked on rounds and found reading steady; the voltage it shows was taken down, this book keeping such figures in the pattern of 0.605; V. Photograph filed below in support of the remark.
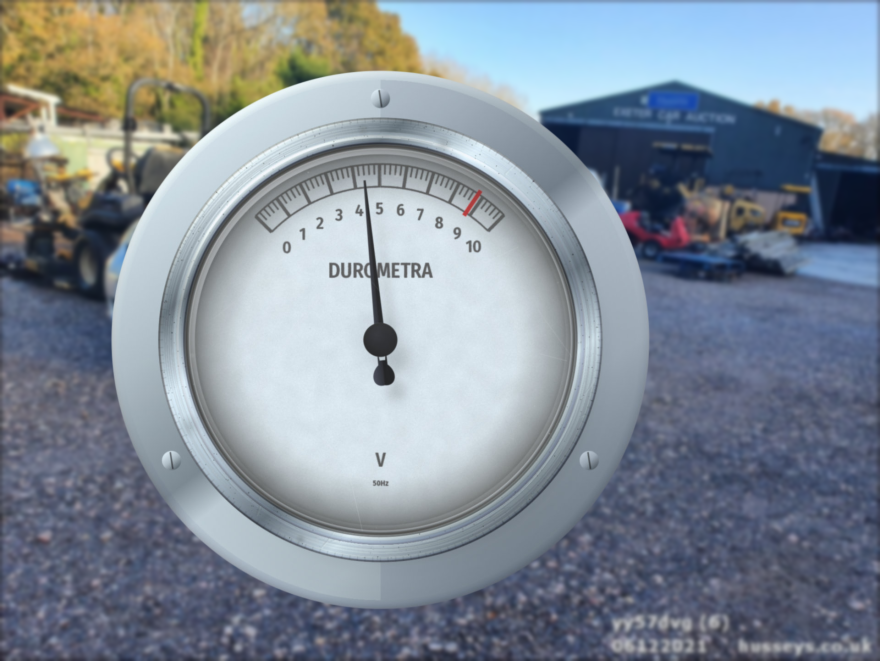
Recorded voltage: 4.4; V
